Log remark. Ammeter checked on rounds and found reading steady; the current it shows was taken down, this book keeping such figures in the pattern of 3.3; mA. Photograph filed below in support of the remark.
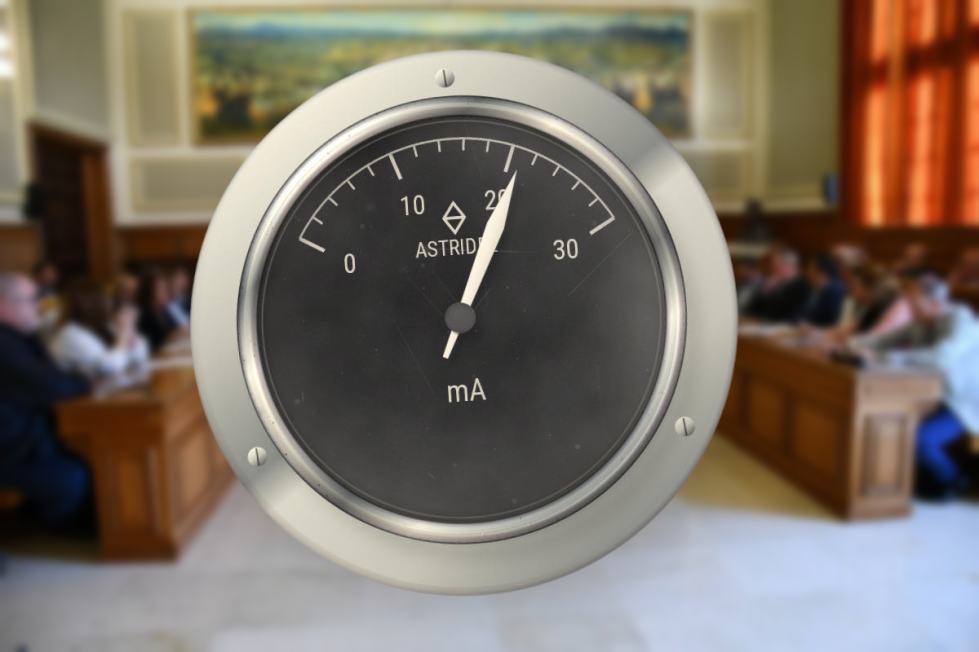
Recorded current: 21; mA
